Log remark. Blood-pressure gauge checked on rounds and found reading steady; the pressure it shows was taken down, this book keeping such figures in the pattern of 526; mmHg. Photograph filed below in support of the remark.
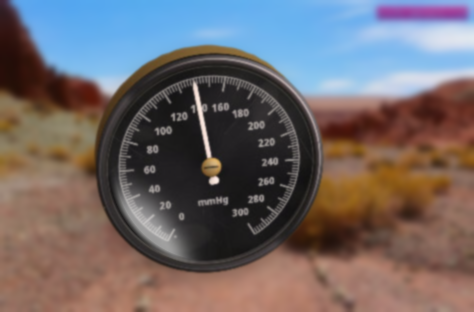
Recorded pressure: 140; mmHg
